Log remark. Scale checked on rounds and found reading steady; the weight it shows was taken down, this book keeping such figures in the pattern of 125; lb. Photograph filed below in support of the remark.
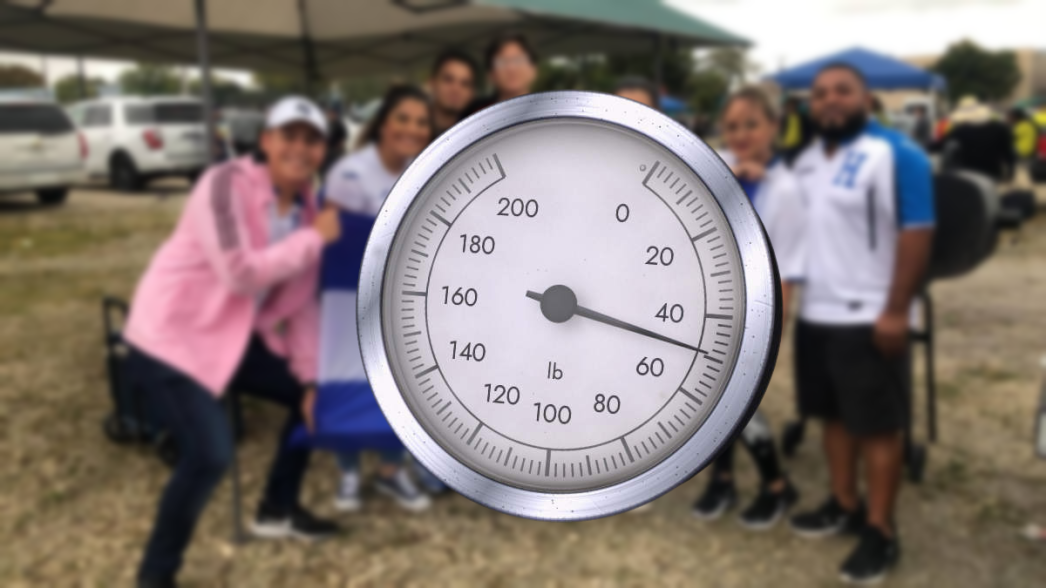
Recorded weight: 49; lb
